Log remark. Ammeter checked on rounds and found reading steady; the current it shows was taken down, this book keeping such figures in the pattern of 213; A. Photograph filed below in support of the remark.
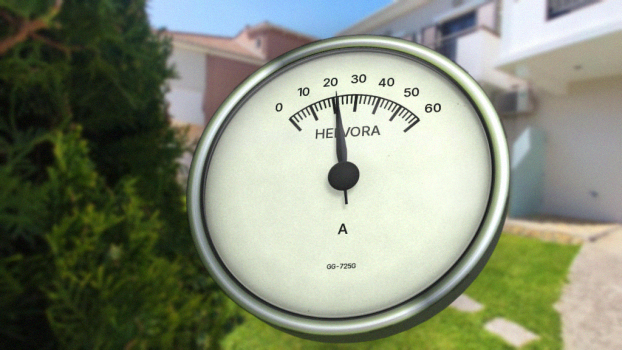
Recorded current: 22; A
